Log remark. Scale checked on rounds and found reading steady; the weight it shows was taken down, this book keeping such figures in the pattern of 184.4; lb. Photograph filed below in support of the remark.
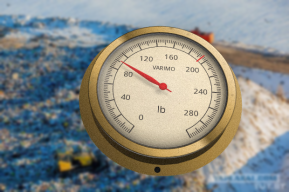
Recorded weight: 90; lb
